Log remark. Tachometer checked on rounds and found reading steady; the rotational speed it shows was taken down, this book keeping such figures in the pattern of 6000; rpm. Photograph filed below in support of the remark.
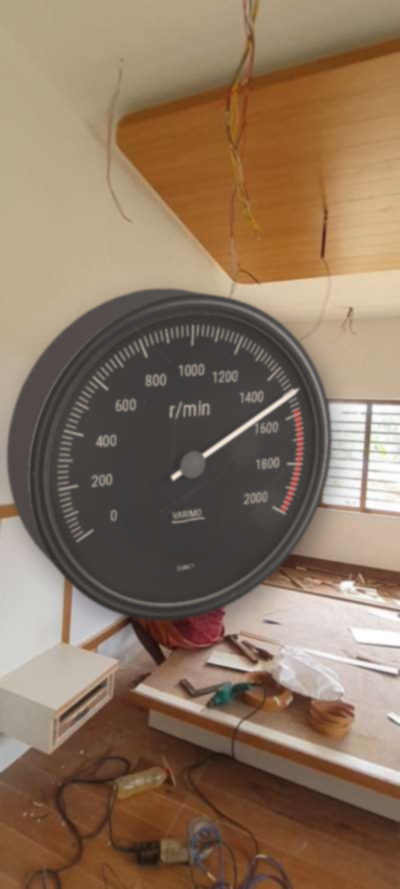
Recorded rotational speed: 1500; rpm
